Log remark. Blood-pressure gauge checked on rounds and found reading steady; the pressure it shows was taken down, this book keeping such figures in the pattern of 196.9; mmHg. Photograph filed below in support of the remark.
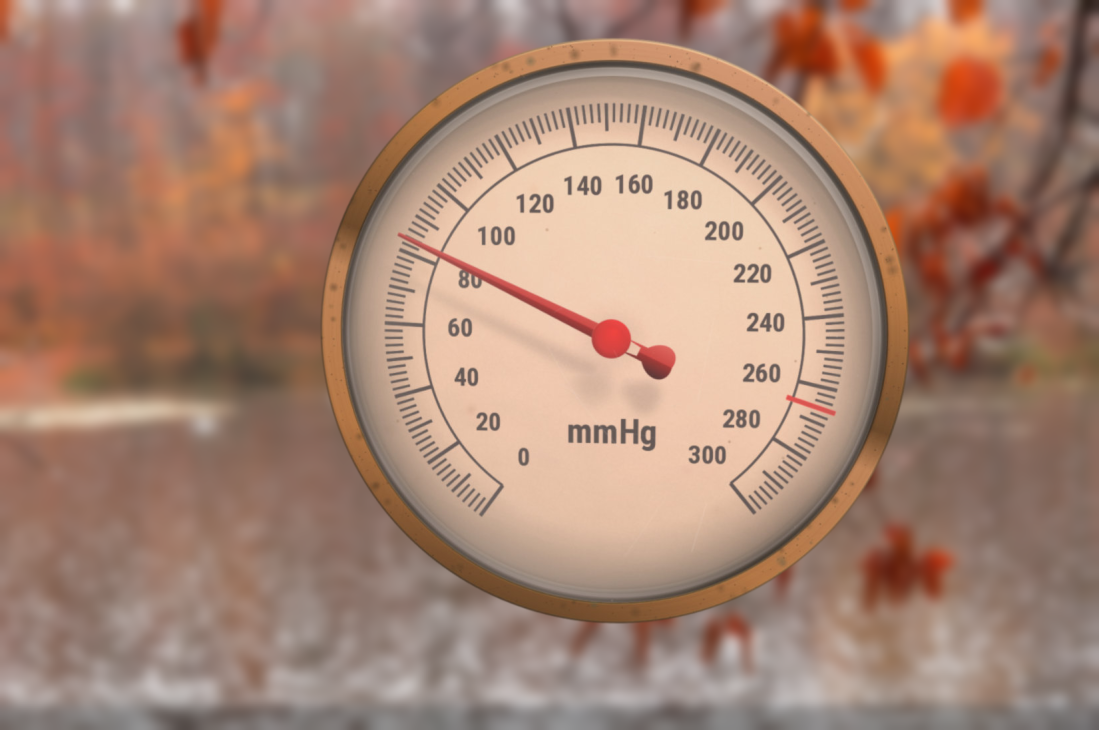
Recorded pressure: 84; mmHg
